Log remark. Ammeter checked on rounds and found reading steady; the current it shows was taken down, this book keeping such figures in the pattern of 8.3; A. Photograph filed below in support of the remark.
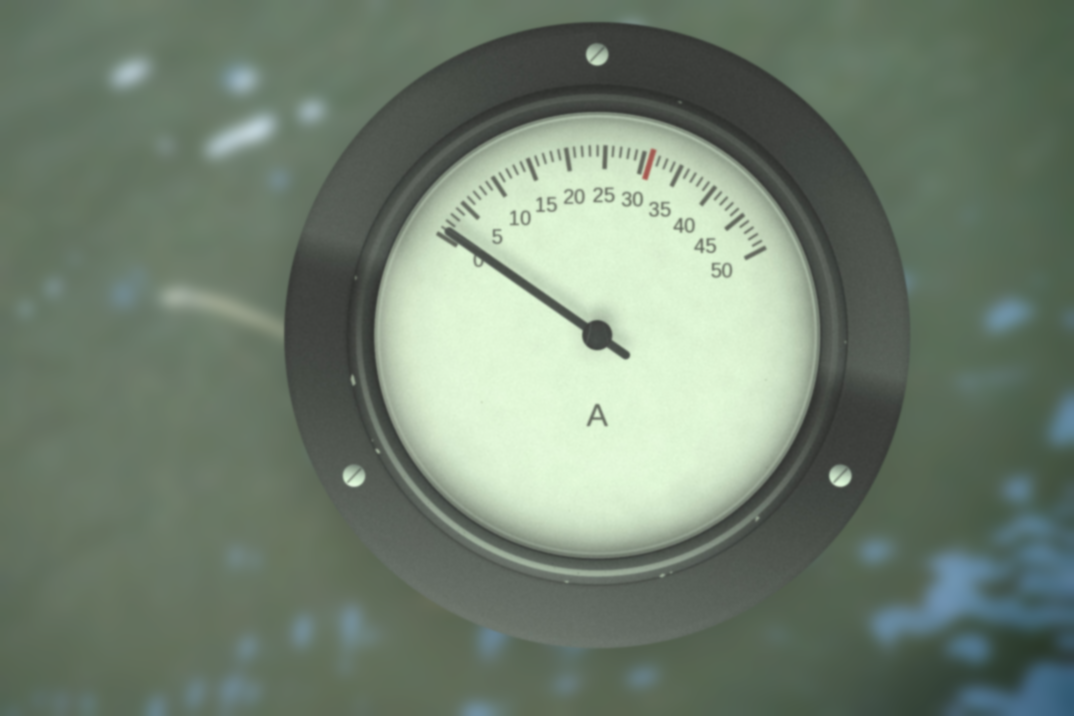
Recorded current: 1; A
